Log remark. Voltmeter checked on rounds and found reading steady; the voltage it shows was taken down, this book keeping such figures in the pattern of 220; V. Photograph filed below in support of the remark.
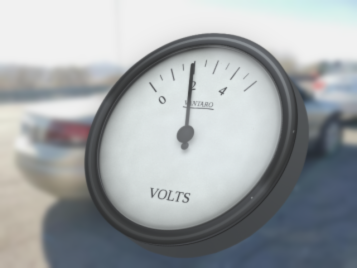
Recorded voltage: 2; V
